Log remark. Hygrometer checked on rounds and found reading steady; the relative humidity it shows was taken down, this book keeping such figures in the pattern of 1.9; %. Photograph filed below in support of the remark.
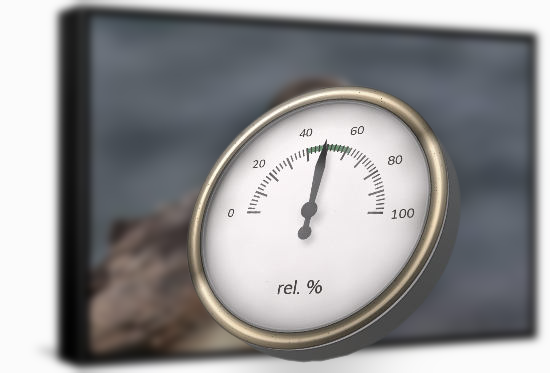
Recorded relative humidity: 50; %
